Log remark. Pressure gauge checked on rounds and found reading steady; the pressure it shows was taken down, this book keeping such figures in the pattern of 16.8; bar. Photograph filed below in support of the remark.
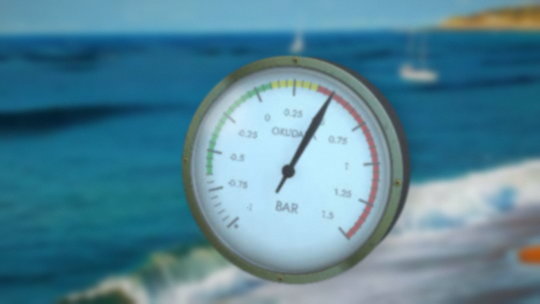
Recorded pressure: 0.5; bar
